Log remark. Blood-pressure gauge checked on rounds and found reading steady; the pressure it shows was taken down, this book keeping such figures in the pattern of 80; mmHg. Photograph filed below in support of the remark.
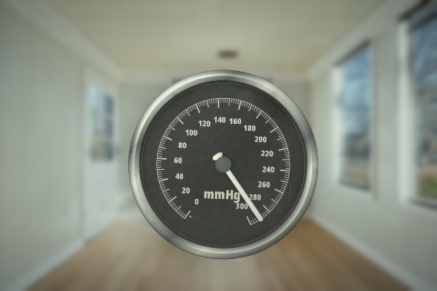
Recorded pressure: 290; mmHg
